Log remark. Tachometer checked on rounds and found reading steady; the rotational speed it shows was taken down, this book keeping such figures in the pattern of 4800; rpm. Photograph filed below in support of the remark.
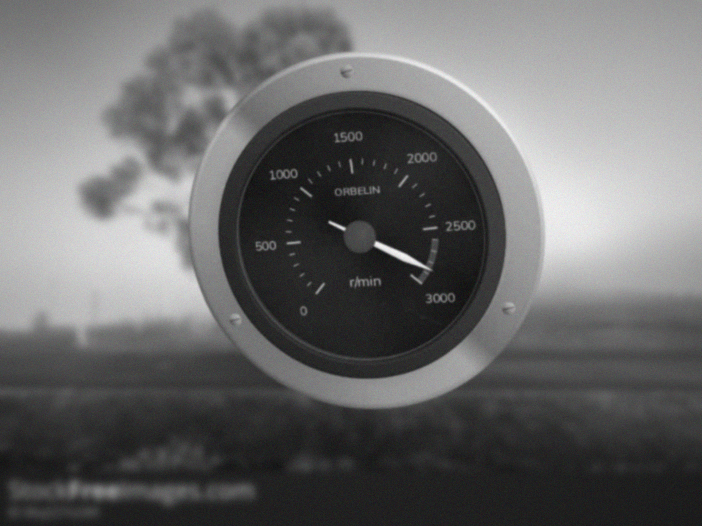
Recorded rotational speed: 2850; rpm
